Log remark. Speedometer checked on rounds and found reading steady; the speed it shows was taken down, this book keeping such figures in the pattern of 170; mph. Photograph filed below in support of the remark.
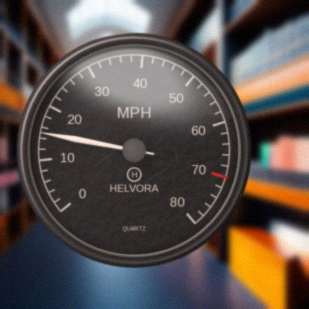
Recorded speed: 15; mph
